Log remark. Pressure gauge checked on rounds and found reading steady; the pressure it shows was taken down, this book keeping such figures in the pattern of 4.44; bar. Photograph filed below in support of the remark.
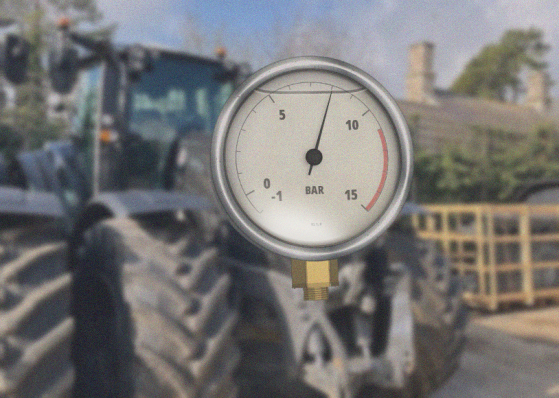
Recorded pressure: 8; bar
